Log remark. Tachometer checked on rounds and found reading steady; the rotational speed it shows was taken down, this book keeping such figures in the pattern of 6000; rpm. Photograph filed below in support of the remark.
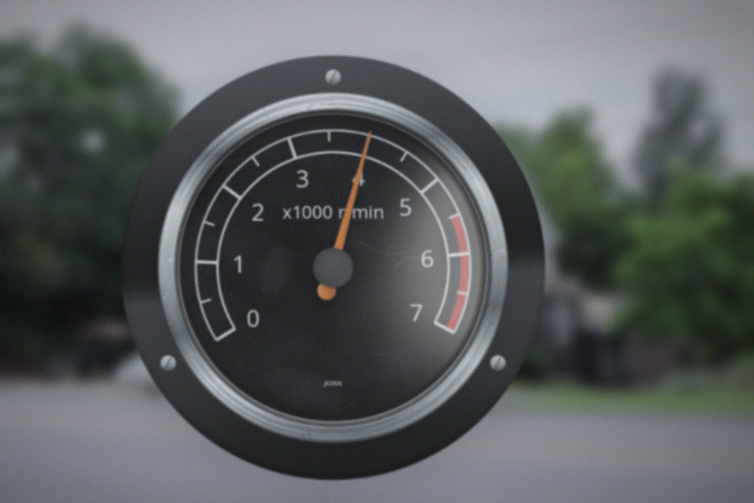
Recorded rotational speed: 4000; rpm
